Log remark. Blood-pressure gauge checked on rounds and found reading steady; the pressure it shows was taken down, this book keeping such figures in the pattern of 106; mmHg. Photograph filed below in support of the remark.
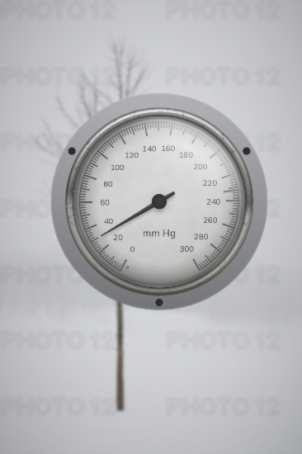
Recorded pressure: 30; mmHg
